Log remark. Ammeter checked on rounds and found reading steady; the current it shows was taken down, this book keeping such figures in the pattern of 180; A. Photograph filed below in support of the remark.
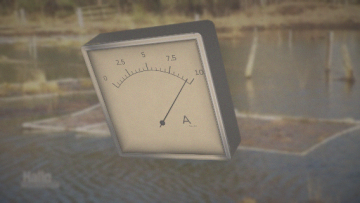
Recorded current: 9.5; A
